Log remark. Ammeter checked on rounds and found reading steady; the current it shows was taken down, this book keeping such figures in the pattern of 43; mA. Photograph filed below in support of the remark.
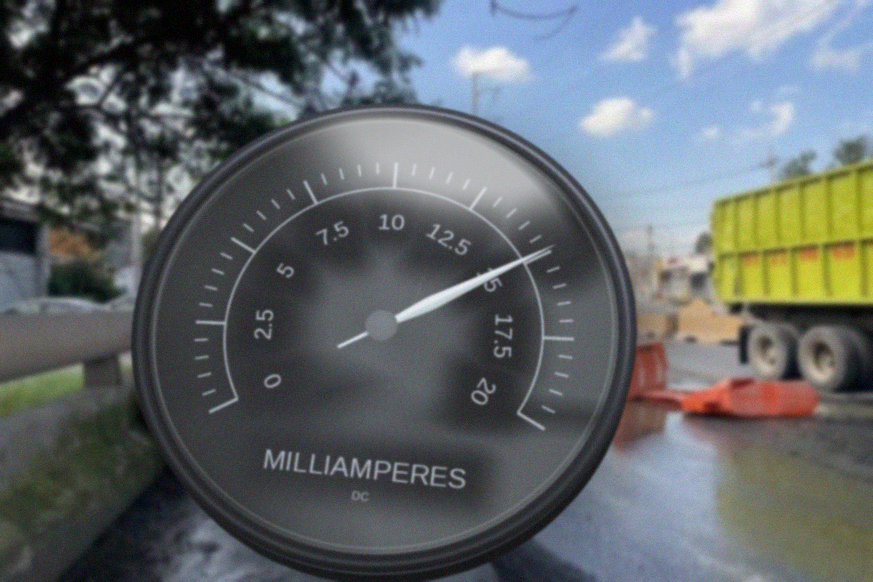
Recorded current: 15; mA
